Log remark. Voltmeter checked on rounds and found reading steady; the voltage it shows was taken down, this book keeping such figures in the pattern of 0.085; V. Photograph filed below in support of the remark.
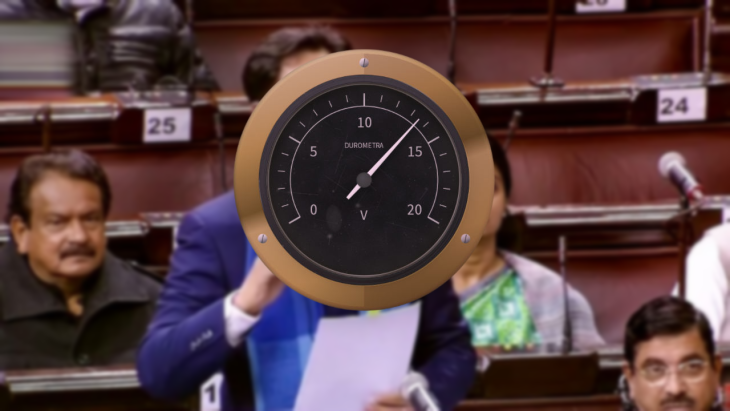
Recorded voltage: 13.5; V
